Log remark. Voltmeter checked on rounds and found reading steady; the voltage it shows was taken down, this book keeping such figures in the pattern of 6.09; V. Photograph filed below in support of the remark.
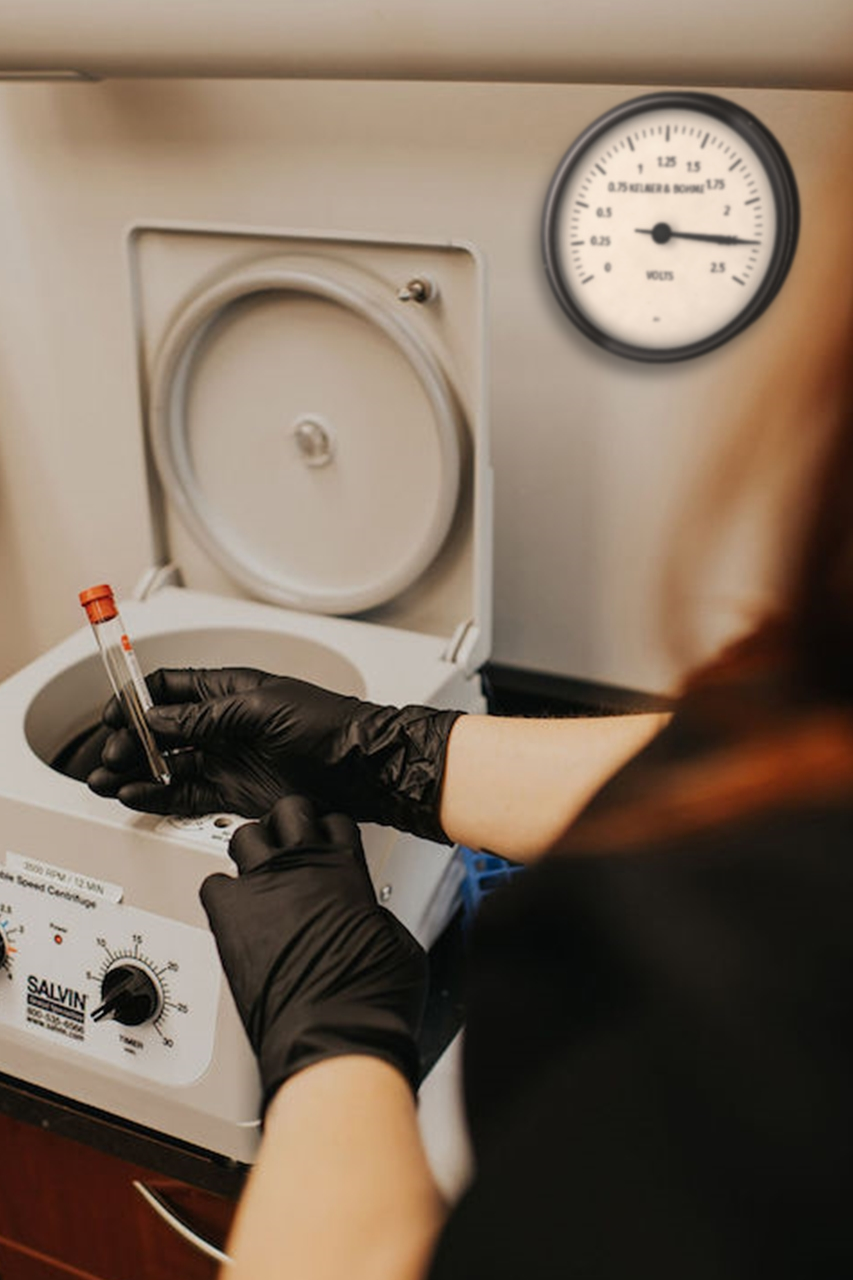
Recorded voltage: 2.25; V
